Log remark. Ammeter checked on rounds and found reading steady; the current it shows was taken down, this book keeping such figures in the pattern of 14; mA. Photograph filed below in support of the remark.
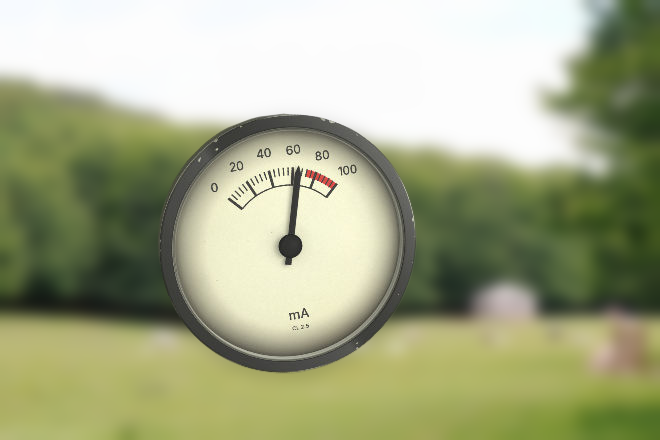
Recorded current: 64; mA
